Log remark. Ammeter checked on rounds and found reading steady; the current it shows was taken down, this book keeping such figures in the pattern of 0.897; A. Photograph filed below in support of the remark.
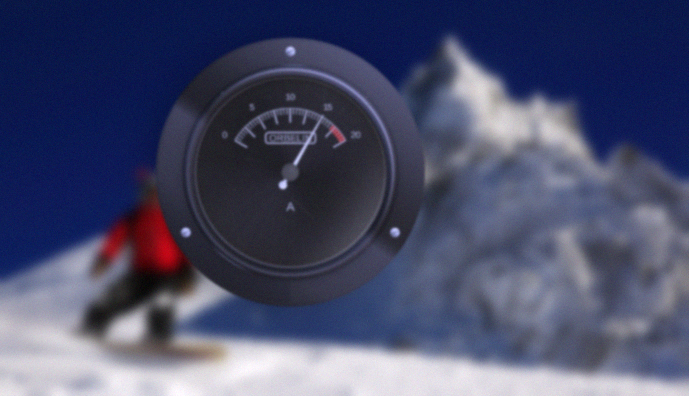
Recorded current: 15; A
